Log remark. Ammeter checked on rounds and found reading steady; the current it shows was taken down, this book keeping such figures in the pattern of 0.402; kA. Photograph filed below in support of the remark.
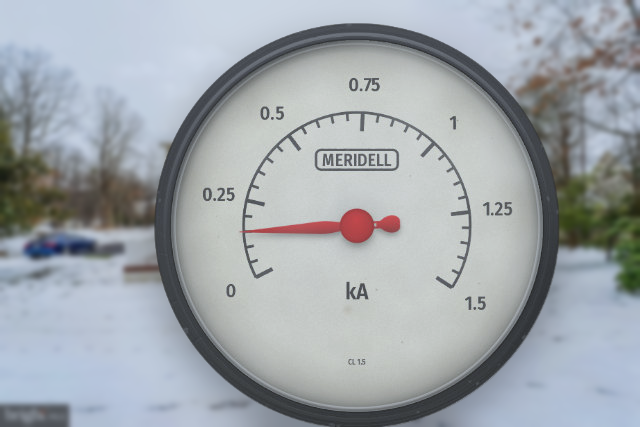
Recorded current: 0.15; kA
